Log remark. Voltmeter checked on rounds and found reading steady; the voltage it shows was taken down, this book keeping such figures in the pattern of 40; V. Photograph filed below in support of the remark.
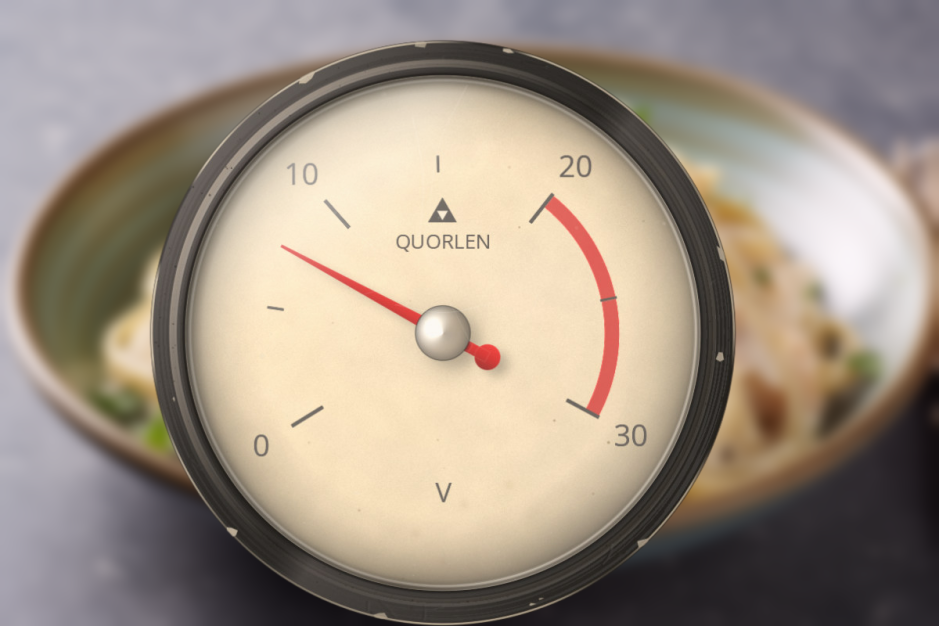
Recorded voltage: 7.5; V
